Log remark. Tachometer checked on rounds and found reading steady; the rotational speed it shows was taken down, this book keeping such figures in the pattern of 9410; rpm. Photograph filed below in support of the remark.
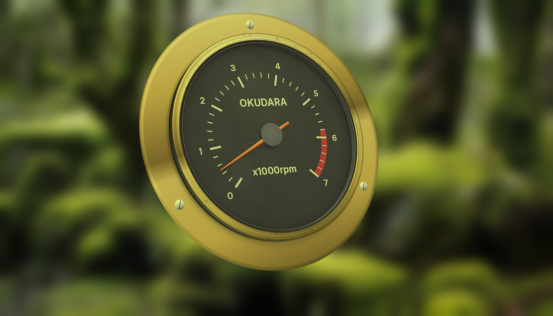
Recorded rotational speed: 500; rpm
